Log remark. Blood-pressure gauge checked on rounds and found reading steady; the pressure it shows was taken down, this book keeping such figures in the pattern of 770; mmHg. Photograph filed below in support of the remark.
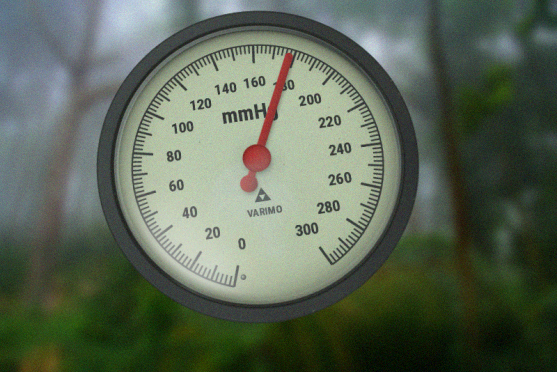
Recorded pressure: 178; mmHg
